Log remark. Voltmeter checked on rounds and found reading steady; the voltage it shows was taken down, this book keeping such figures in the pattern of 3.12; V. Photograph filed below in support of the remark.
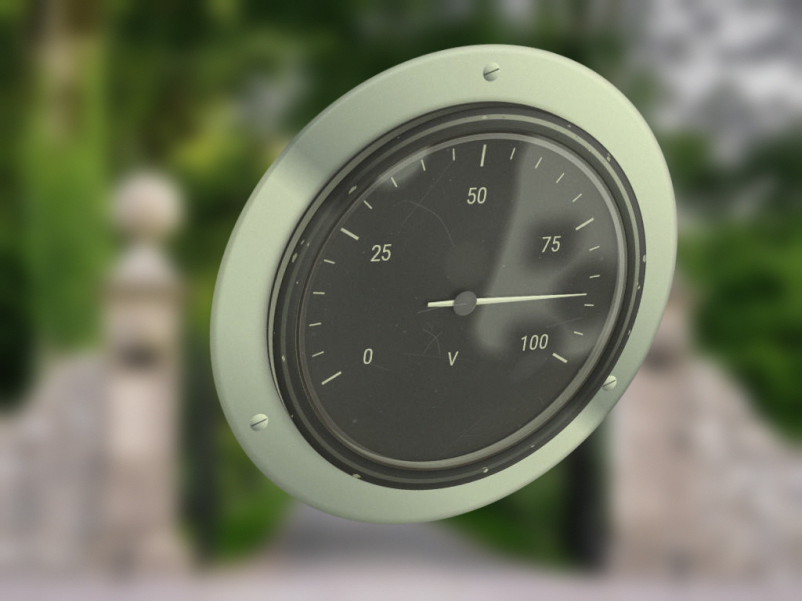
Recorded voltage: 87.5; V
